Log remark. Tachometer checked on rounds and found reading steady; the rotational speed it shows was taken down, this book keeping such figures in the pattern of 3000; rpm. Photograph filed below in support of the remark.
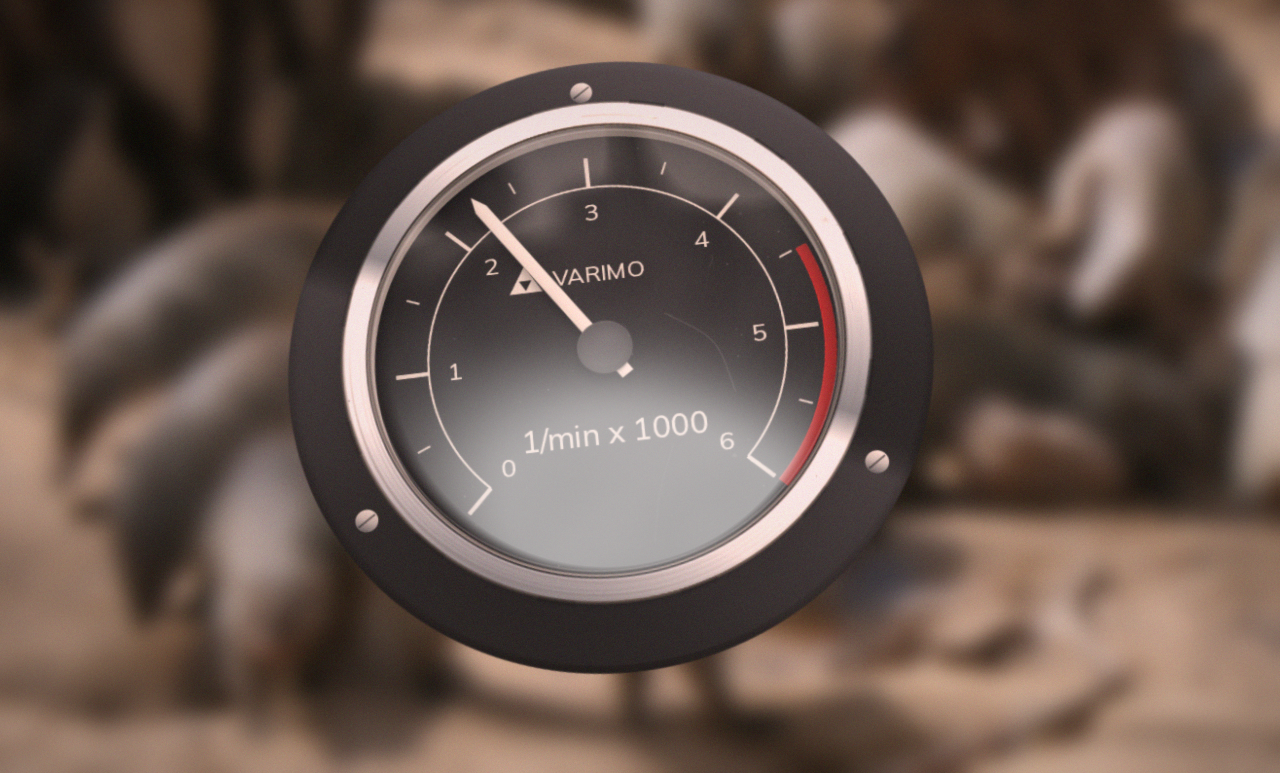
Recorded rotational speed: 2250; rpm
